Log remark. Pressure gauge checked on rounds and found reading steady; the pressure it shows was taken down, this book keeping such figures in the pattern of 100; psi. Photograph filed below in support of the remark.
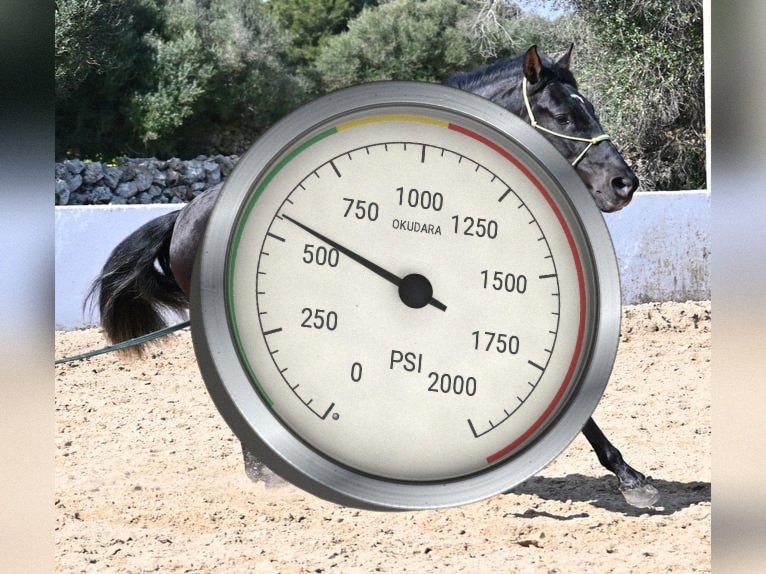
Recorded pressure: 550; psi
